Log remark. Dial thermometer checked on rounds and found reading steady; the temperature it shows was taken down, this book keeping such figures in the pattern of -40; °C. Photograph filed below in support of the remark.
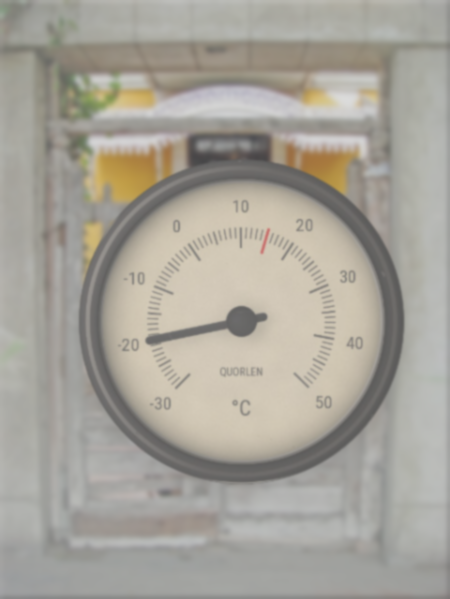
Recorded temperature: -20; °C
